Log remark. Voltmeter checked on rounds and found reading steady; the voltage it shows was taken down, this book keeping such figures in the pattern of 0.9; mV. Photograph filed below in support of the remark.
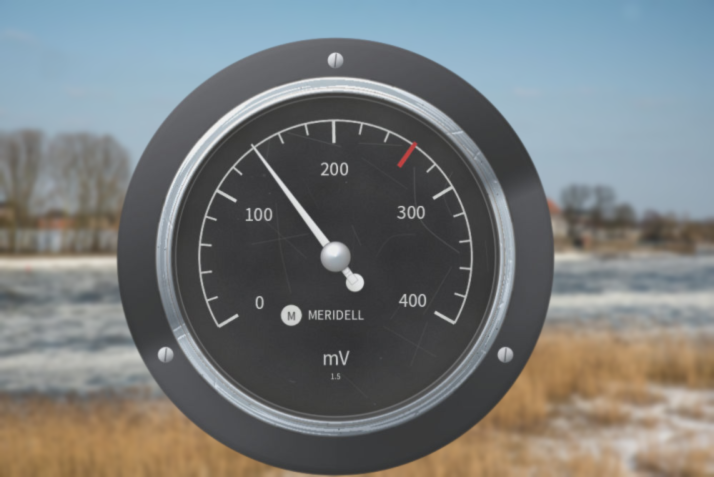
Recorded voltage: 140; mV
